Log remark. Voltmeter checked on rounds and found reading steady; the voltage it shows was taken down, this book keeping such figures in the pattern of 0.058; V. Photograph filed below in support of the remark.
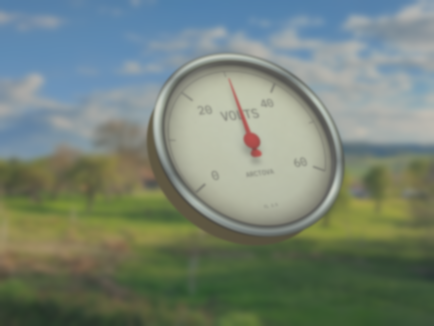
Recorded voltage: 30; V
